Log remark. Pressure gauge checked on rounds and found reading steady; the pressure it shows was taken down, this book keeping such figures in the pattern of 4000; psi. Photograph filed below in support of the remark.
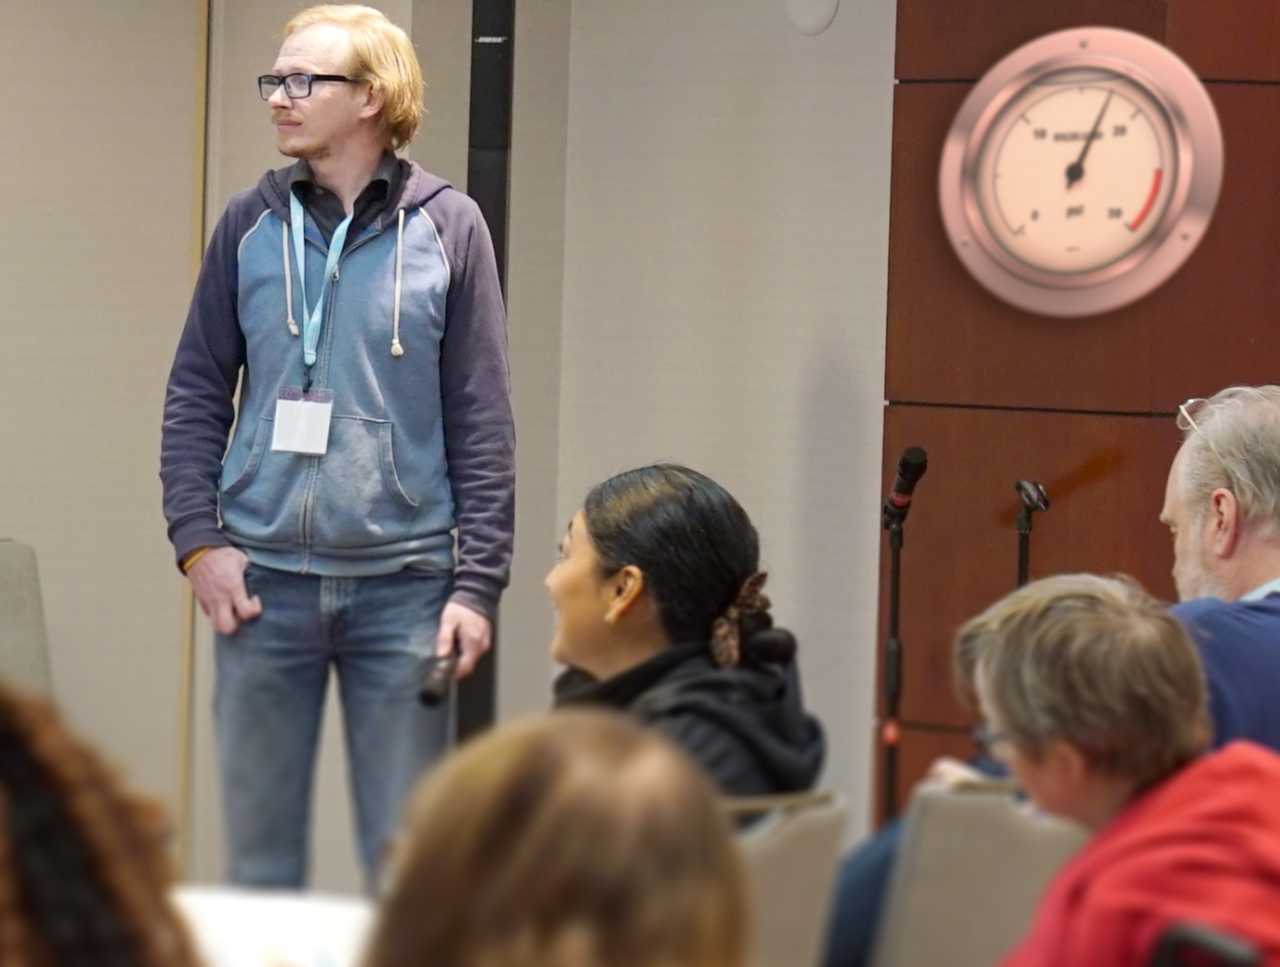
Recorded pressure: 17.5; psi
